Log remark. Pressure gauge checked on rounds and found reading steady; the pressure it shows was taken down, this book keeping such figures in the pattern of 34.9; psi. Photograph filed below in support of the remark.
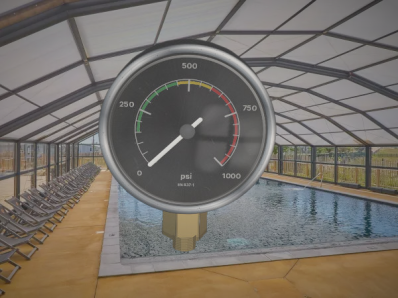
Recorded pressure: 0; psi
